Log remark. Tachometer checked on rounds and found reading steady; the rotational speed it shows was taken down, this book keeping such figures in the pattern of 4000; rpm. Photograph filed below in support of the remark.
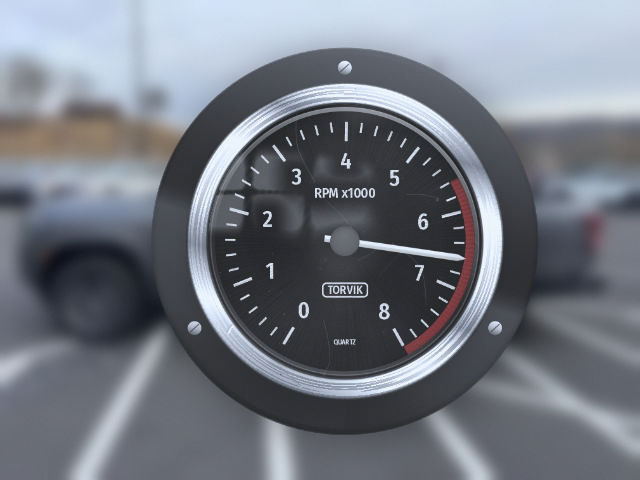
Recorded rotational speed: 6600; rpm
